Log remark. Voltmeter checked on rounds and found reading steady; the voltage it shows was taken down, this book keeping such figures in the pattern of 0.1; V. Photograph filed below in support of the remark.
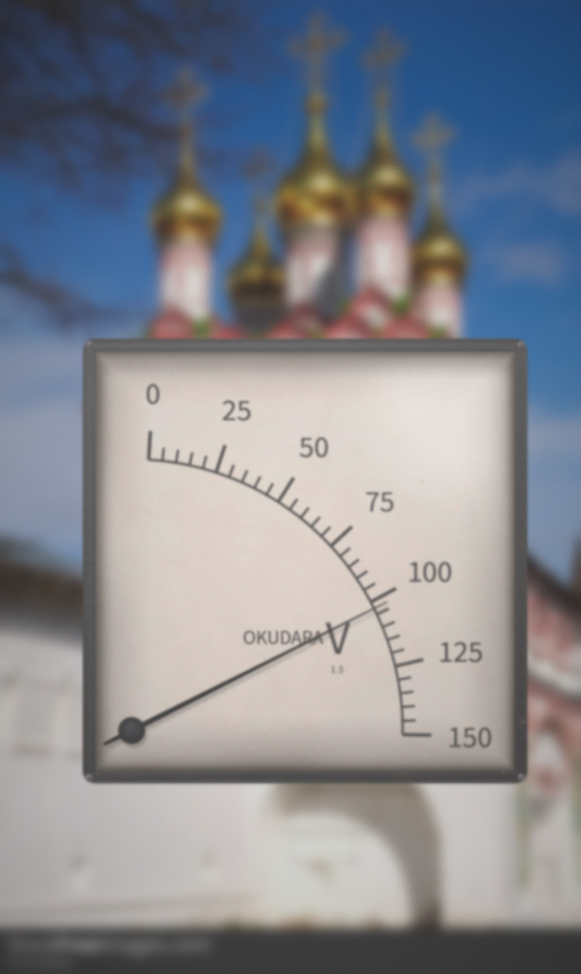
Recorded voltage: 102.5; V
